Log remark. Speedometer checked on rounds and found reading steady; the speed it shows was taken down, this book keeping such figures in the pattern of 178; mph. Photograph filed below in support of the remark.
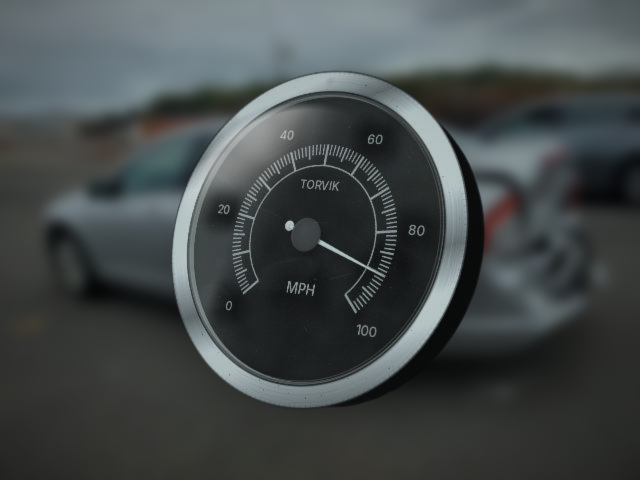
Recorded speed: 90; mph
